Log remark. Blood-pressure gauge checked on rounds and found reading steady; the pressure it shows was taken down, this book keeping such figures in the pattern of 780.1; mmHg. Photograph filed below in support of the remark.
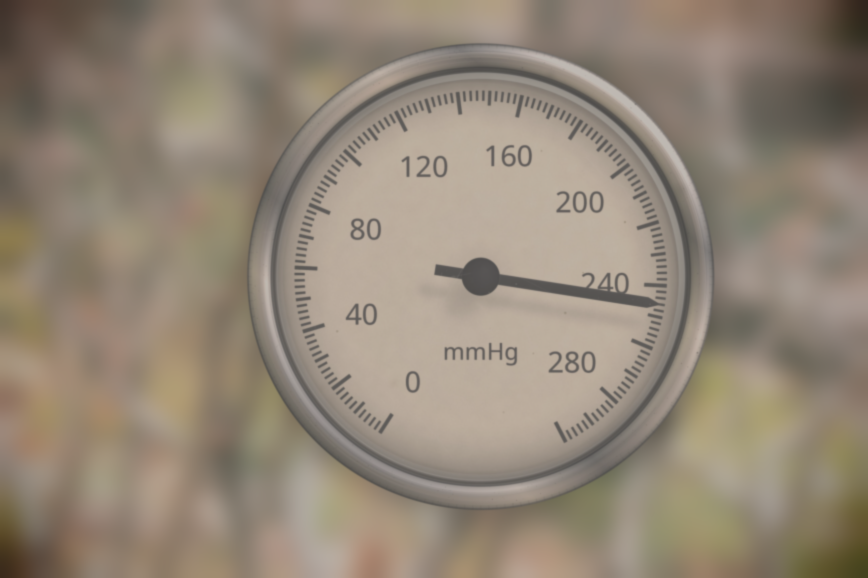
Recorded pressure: 246; mmHg
